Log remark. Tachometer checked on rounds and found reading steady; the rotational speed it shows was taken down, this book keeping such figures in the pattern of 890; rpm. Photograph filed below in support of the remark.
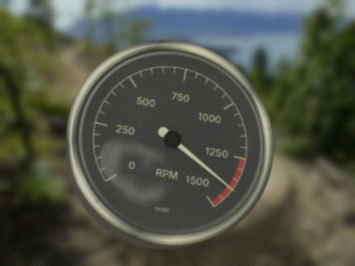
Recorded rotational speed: 1400; rpm
